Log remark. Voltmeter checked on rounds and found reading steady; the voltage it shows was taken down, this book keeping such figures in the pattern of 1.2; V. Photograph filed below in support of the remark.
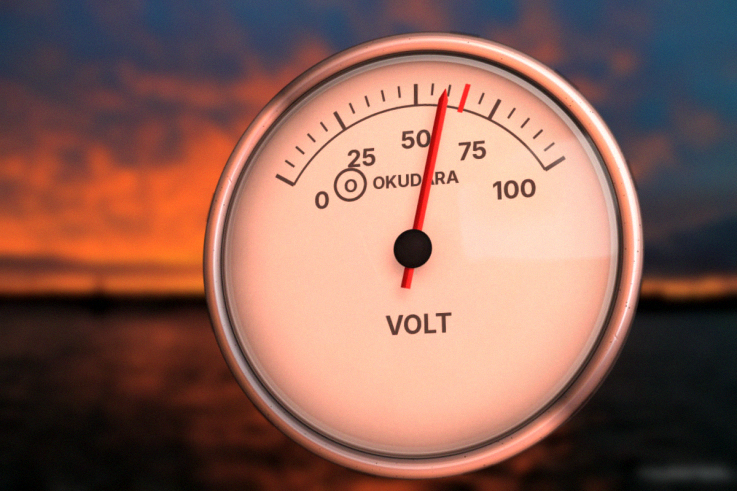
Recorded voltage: 60; V
